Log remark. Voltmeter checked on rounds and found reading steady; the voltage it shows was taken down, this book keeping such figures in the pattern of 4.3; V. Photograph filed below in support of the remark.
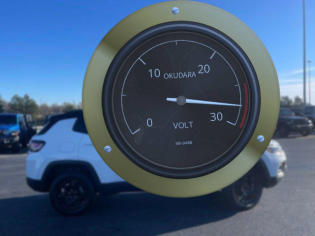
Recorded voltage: 27.5; V
